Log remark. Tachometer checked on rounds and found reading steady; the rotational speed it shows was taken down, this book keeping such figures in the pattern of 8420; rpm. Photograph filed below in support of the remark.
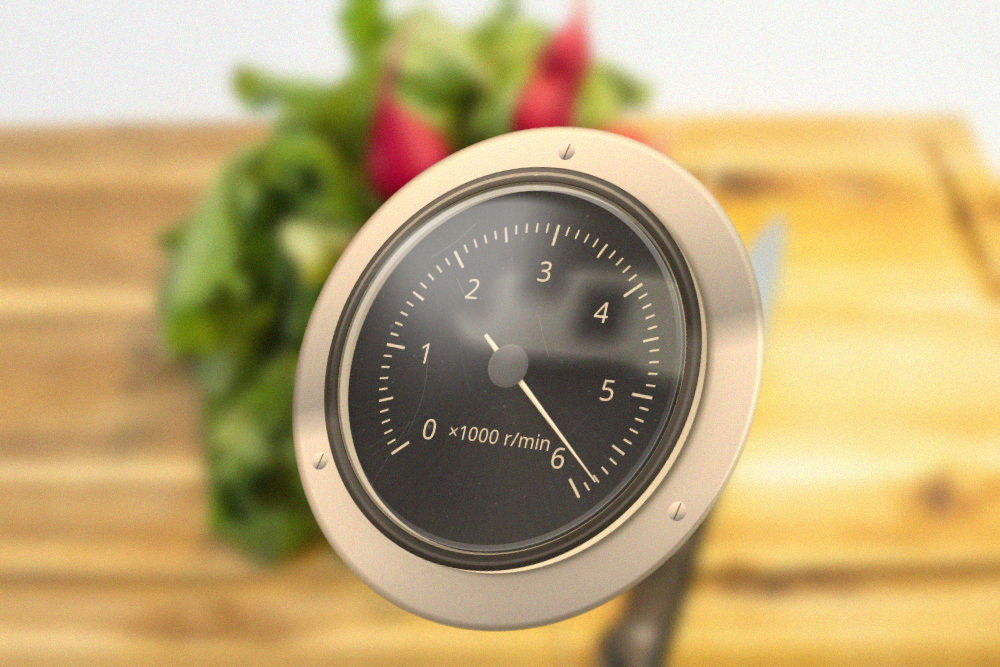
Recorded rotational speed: 5800; rpm
